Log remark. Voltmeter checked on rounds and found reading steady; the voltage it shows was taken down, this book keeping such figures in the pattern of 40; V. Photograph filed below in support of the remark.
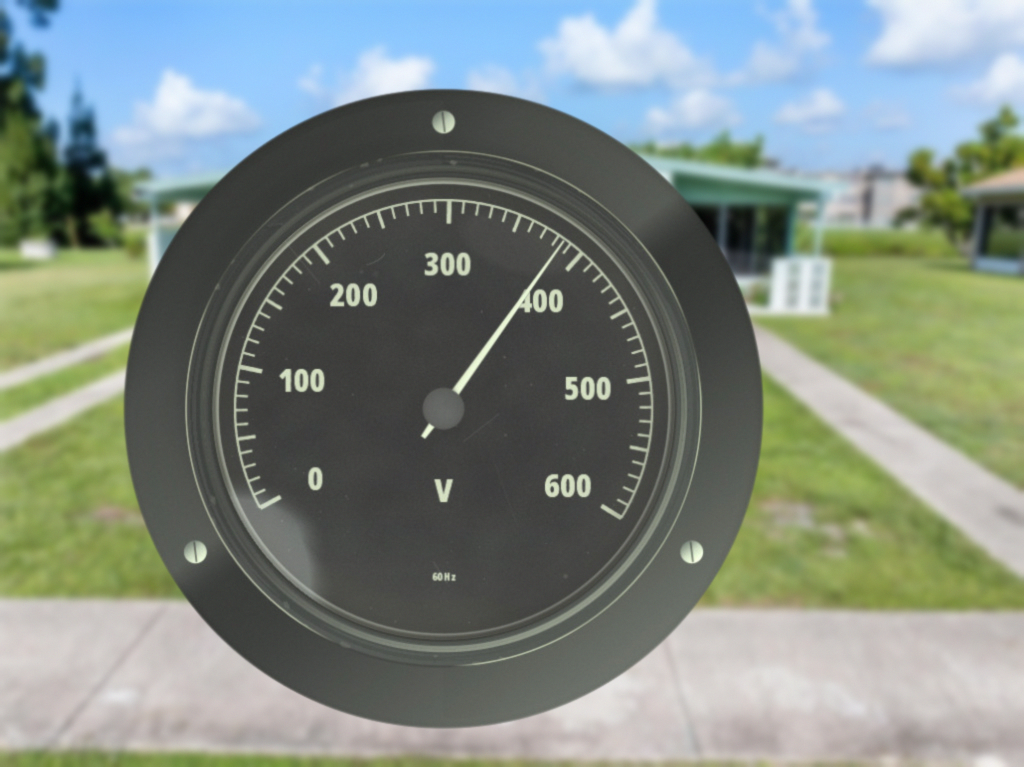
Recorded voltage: 385; V
